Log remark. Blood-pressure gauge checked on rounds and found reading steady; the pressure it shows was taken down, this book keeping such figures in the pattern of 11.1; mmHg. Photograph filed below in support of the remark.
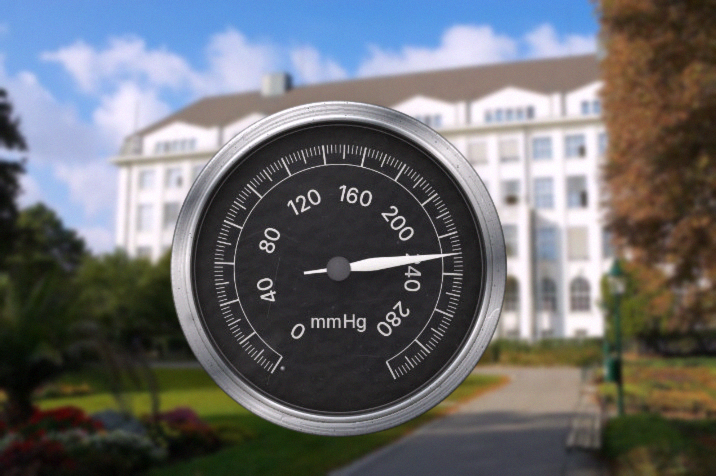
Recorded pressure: 230; mmHg
